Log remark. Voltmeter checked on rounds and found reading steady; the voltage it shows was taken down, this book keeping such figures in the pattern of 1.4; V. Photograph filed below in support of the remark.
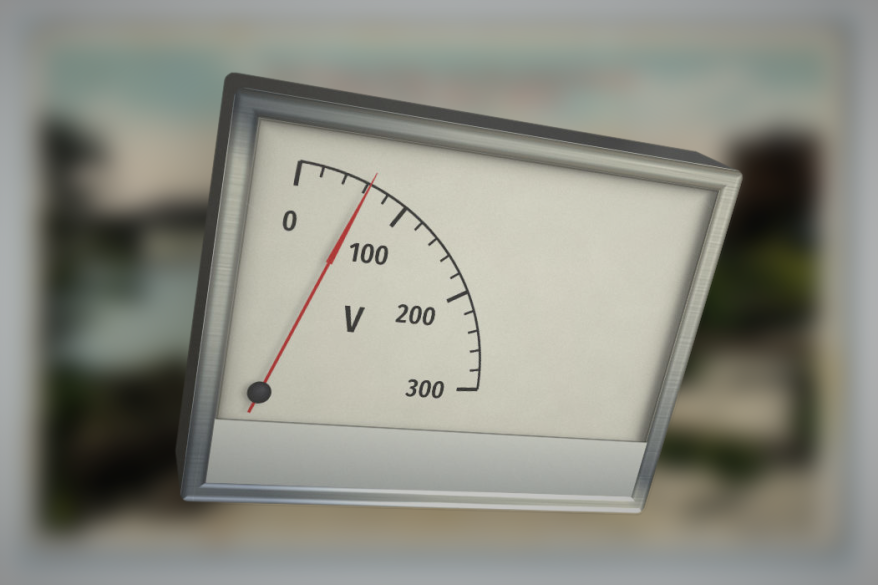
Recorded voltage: 60; V
